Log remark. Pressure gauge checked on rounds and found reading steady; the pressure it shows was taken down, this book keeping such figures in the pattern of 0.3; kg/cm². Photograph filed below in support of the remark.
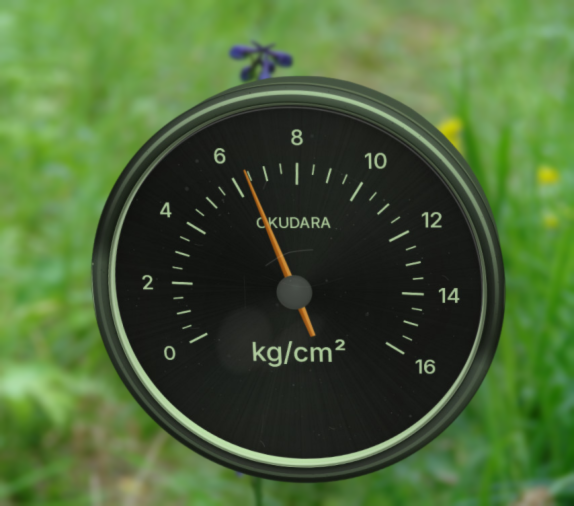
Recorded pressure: 6.5; kg/cm²
